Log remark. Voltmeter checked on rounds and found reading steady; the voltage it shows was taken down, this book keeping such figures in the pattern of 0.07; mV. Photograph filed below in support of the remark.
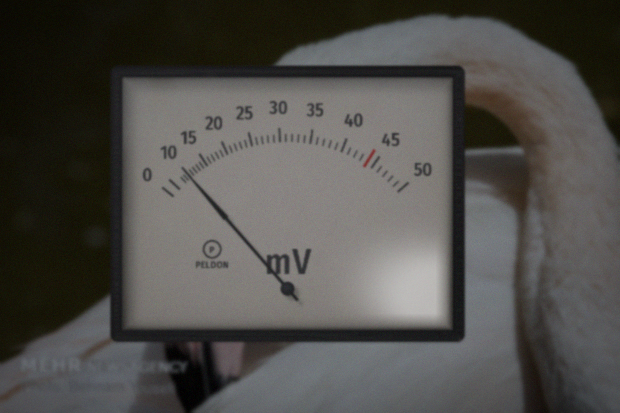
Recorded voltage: 10; mV
